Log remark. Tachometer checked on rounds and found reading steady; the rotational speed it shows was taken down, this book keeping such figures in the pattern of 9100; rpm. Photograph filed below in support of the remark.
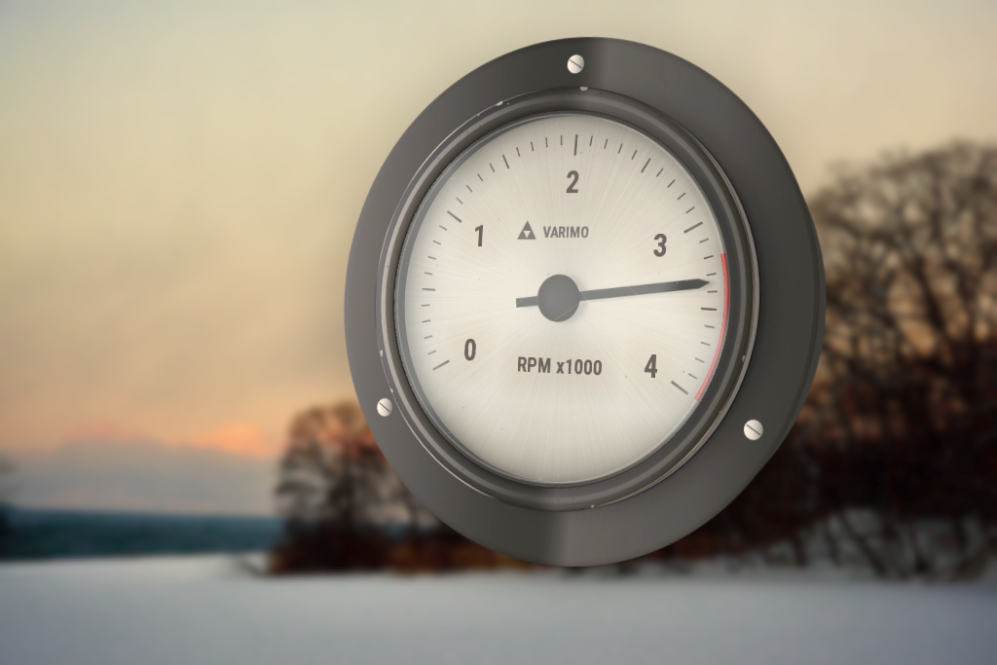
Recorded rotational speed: 3350; rpm
